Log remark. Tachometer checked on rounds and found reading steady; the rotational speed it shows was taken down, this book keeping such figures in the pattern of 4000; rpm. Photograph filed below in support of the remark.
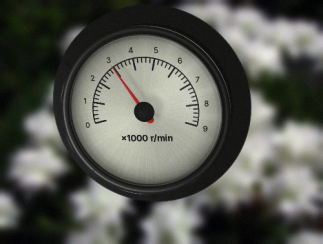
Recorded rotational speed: 3000; rpm
